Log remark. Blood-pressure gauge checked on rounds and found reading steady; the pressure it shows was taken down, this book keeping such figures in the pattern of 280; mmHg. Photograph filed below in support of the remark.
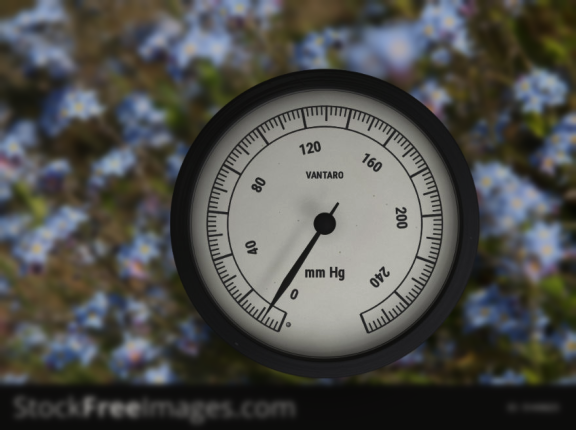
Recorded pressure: 8; mmHg
